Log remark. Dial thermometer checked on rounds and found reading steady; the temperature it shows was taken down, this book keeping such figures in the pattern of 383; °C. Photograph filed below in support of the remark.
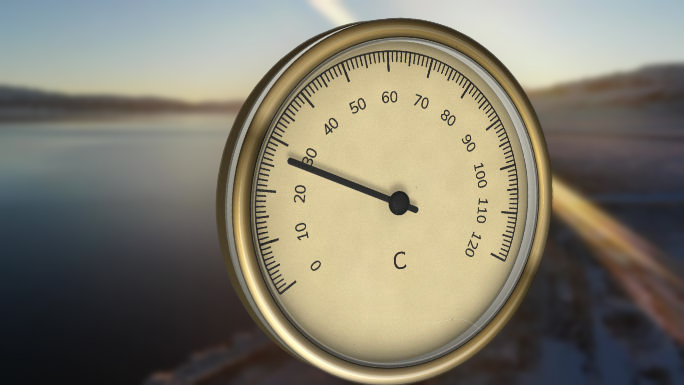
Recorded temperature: 27; °C
